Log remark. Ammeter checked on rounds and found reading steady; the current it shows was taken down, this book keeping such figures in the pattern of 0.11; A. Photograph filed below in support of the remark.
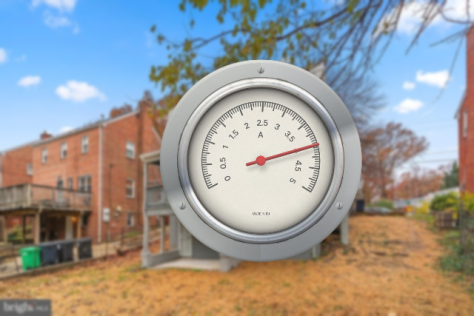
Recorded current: 4; A
